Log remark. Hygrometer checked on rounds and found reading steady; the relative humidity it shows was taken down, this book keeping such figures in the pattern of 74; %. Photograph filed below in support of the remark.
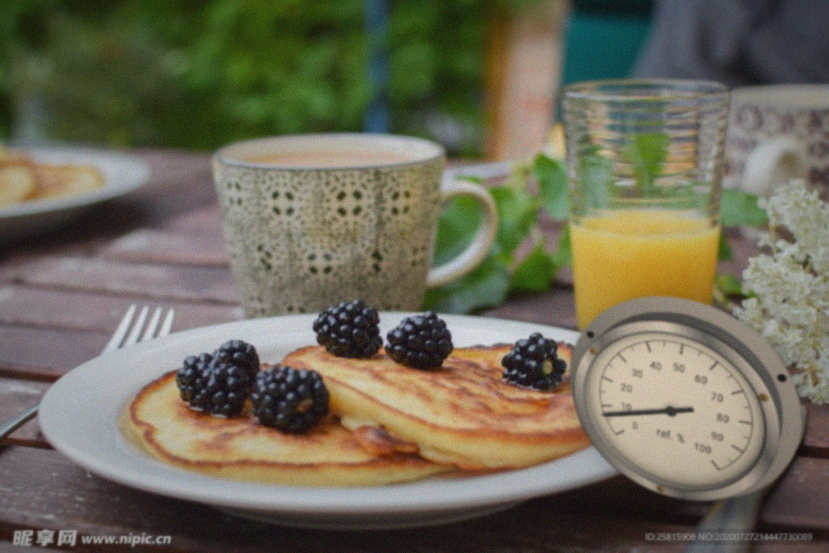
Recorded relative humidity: 7.5; %
